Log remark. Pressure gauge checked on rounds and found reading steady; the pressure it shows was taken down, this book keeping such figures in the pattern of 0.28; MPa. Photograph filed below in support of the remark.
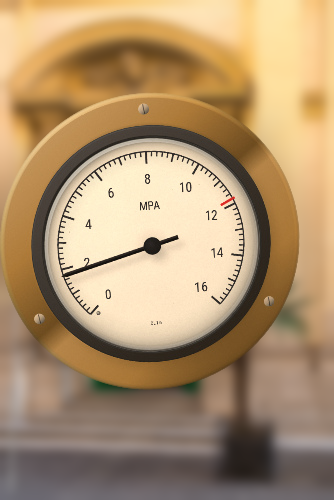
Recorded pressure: 1.8; MPa
